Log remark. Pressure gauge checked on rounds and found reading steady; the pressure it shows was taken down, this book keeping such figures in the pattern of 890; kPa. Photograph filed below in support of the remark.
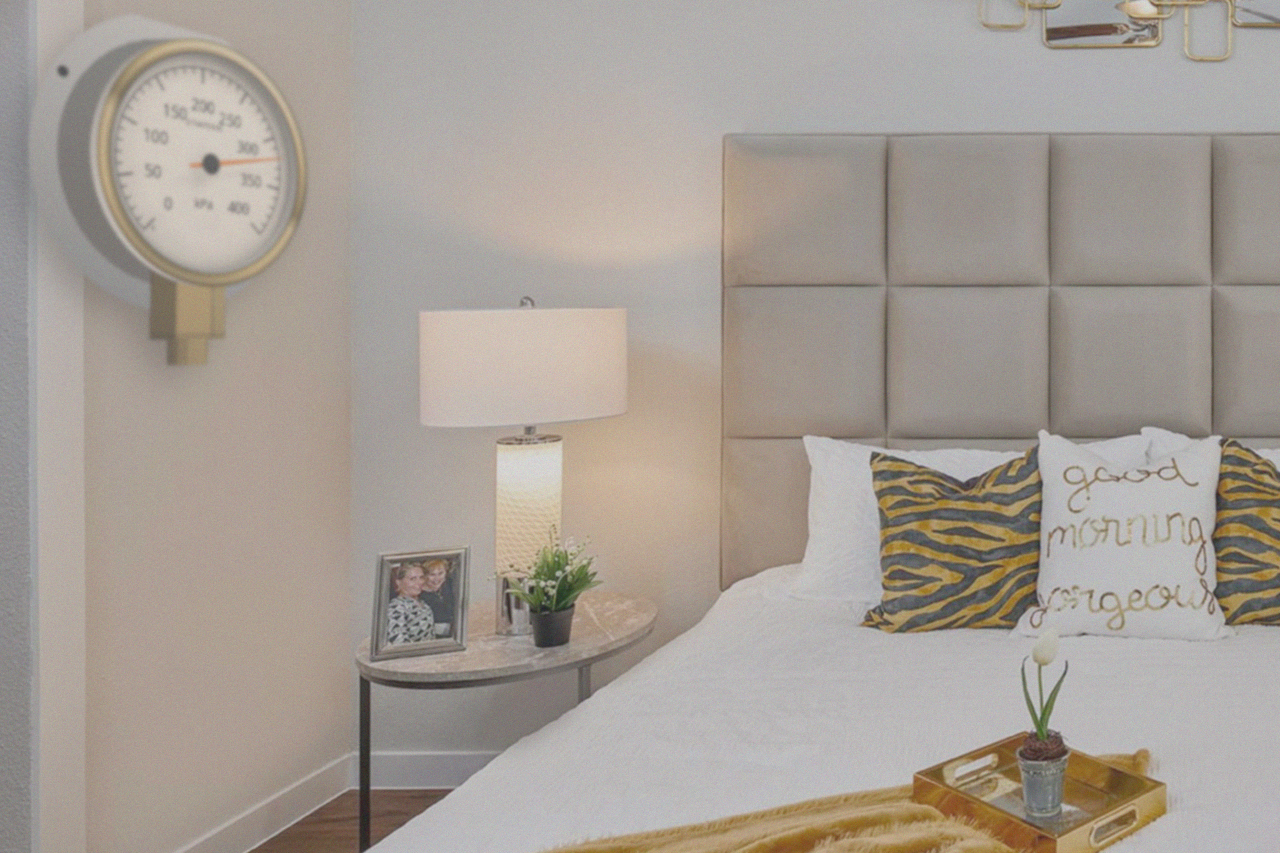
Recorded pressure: 320; kPa
